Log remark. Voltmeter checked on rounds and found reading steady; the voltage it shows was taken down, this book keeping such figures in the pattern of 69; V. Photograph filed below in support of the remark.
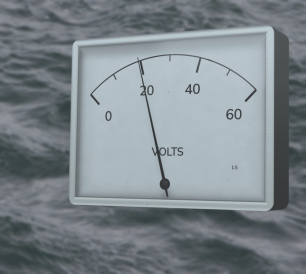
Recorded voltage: 20; V
